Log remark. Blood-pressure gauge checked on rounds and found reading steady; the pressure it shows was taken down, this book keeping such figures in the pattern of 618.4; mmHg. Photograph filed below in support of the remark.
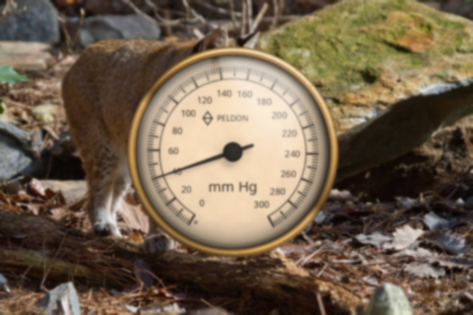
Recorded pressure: 40; mmHg
